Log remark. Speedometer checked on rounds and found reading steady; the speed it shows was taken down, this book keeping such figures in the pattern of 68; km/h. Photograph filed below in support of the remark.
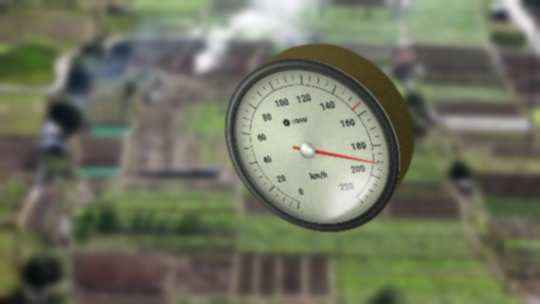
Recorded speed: 190; km/h
